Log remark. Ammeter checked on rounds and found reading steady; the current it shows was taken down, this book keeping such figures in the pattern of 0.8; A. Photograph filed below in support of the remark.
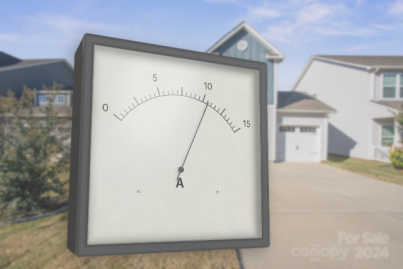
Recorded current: 10.5; A
